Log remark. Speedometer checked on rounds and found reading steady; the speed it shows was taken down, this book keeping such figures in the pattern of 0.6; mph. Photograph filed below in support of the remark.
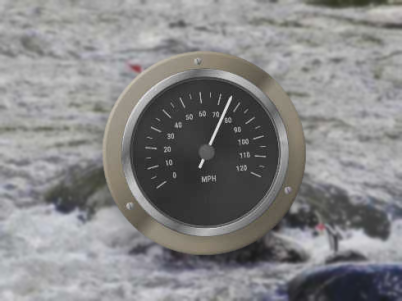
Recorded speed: 75; mph
